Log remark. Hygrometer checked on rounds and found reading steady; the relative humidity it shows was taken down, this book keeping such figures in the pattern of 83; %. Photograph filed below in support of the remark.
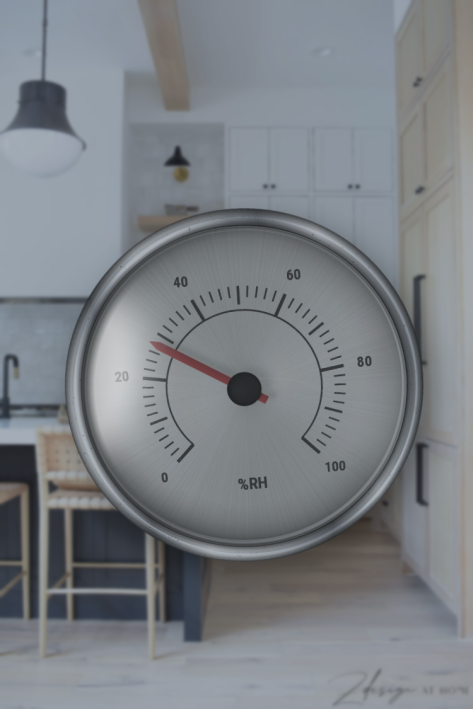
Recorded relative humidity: 28; %
